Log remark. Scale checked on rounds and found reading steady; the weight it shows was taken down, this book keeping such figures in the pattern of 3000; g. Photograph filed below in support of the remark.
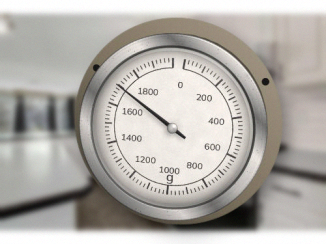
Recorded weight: 1700; g
